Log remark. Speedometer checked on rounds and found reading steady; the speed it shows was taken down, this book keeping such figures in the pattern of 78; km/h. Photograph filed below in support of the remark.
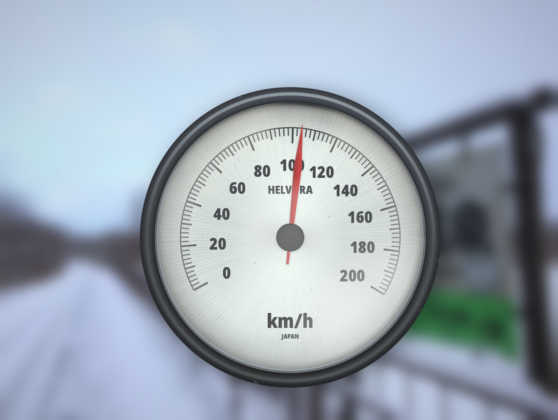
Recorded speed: 104; km/h
